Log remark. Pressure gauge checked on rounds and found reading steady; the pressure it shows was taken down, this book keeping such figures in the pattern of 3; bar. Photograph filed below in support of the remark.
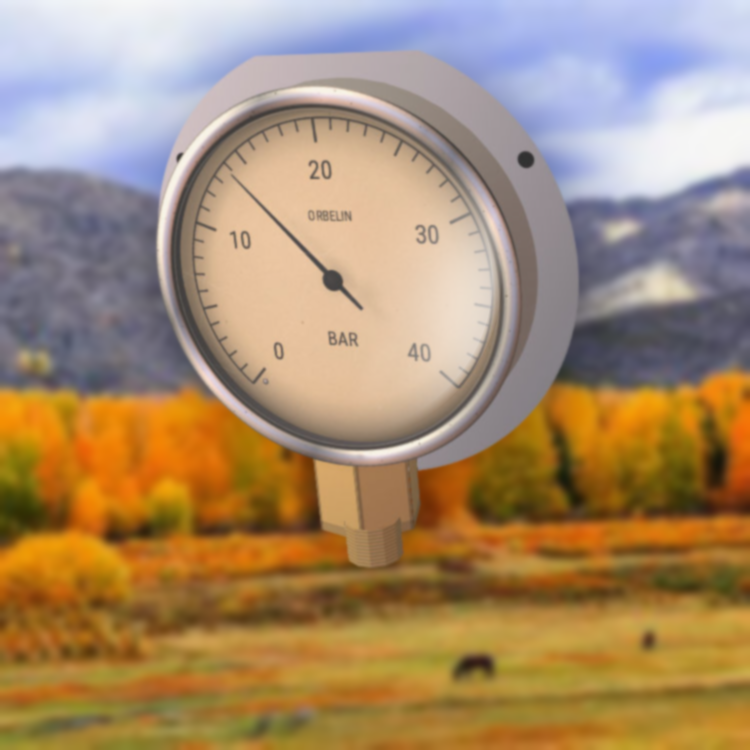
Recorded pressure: 14; bar
